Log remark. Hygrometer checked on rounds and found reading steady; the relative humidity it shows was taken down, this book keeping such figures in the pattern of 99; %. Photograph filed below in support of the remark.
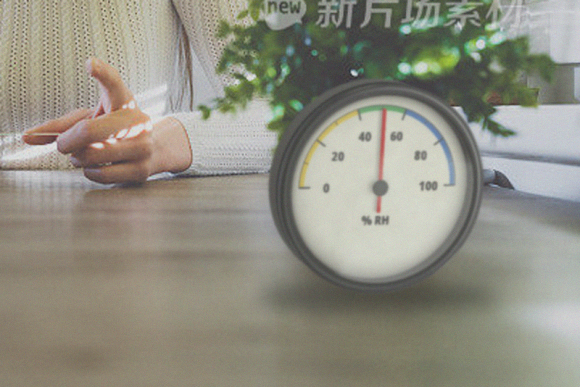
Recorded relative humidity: 50; %
